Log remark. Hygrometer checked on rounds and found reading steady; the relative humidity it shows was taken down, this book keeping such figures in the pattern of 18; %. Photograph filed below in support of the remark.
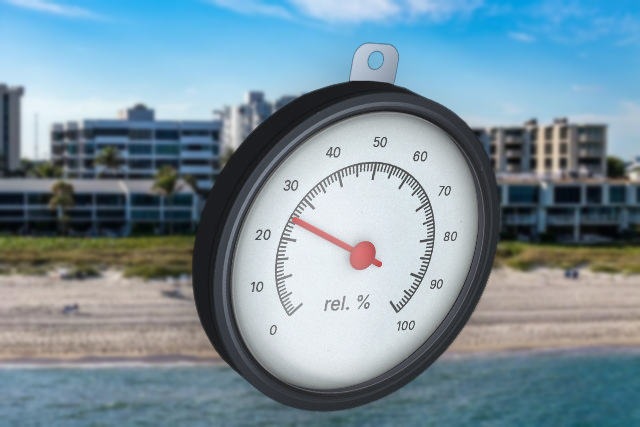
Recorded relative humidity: 25; %
